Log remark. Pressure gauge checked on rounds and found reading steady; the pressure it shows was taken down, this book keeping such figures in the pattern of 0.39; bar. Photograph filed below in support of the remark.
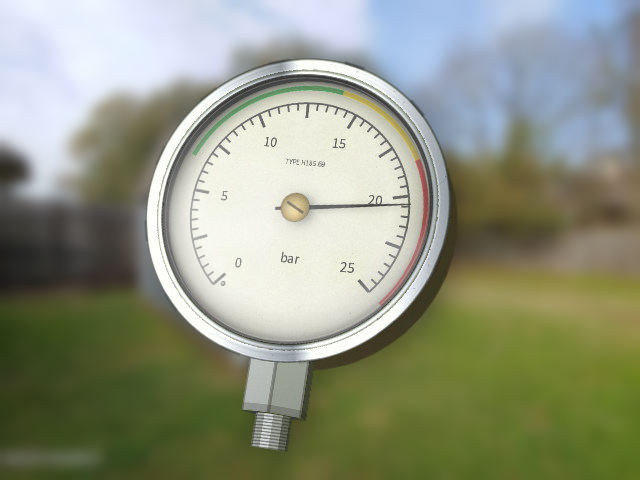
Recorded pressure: 20.5; bar
